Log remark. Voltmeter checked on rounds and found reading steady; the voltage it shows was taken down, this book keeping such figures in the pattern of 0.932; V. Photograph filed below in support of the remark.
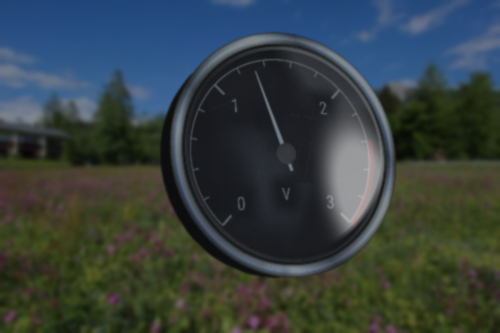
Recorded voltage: 1.3; V
